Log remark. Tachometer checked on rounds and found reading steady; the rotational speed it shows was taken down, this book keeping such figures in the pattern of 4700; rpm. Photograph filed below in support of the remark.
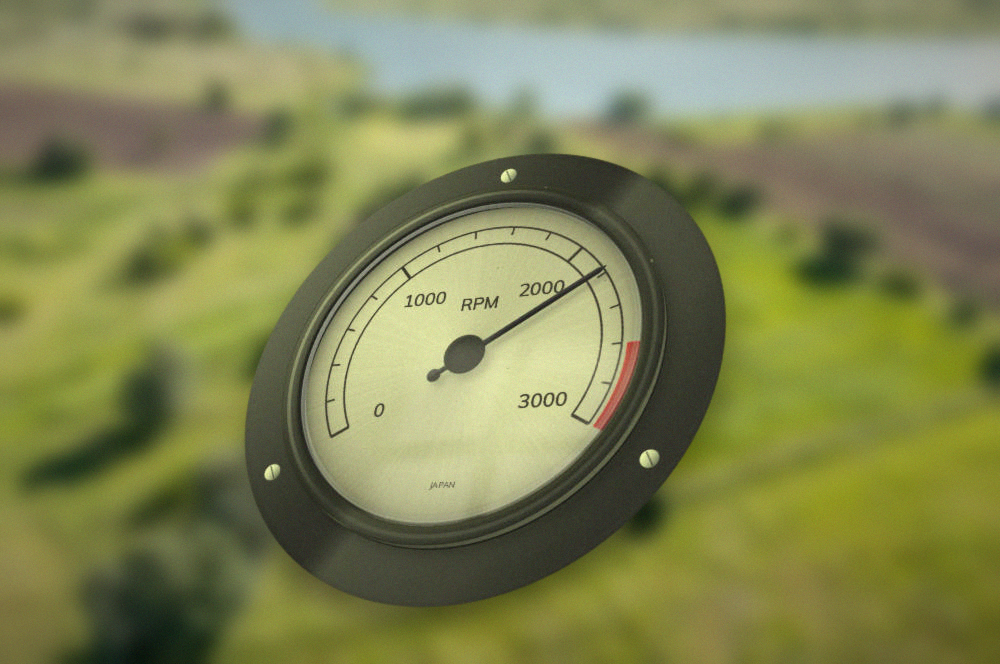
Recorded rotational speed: 2200; rpm
